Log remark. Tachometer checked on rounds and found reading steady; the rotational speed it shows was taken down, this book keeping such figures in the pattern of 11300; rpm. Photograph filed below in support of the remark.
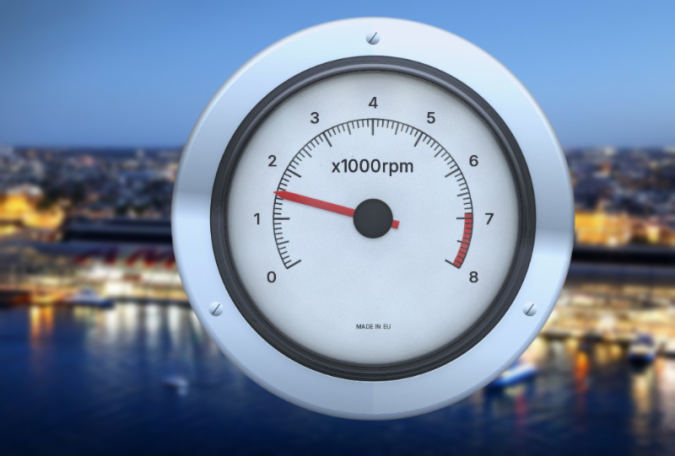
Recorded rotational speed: 1500; rpm
